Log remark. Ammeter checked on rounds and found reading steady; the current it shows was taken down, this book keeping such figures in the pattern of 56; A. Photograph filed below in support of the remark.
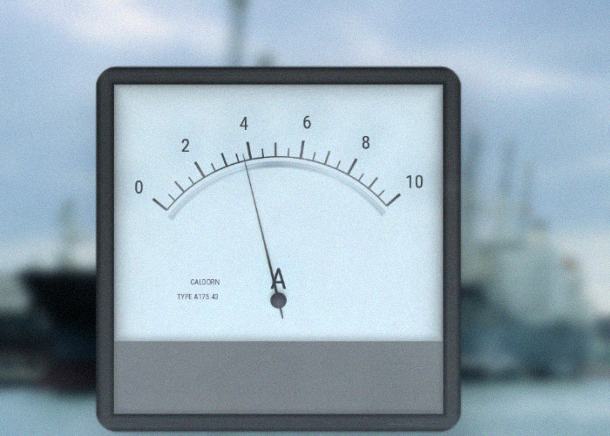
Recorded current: 3.75; A
